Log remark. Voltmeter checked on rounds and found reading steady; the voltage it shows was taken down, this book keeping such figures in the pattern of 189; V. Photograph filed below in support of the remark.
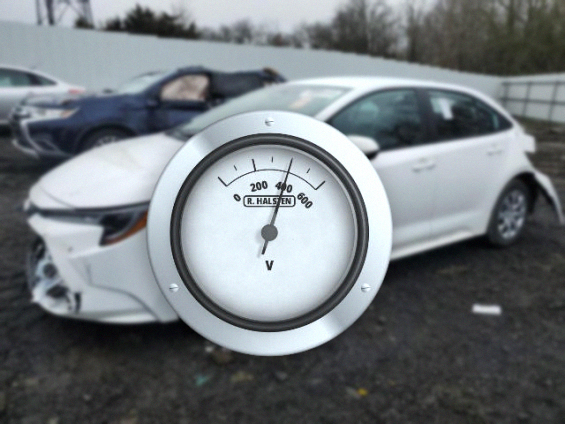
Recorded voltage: 400; V
